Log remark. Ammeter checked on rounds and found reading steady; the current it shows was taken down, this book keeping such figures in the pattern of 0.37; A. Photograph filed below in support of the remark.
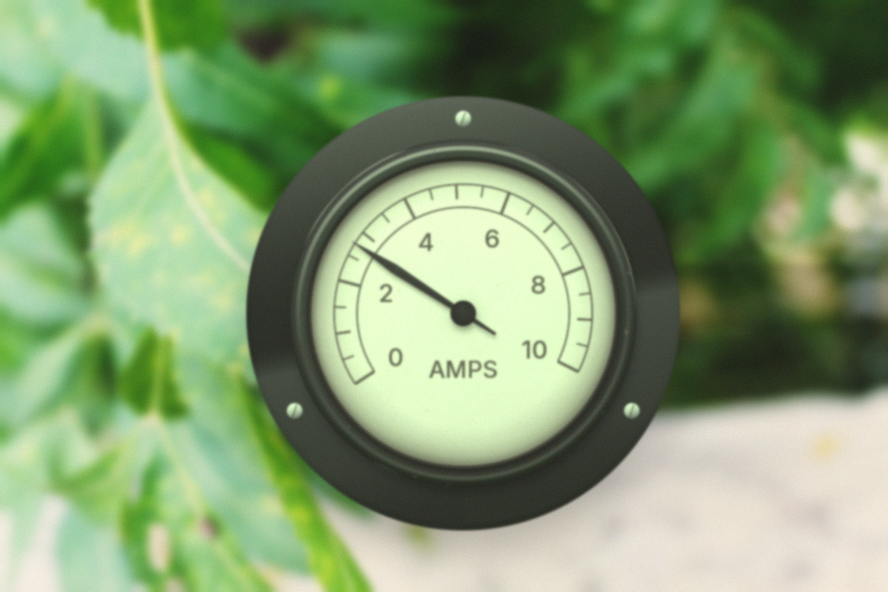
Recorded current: 2.75; A
